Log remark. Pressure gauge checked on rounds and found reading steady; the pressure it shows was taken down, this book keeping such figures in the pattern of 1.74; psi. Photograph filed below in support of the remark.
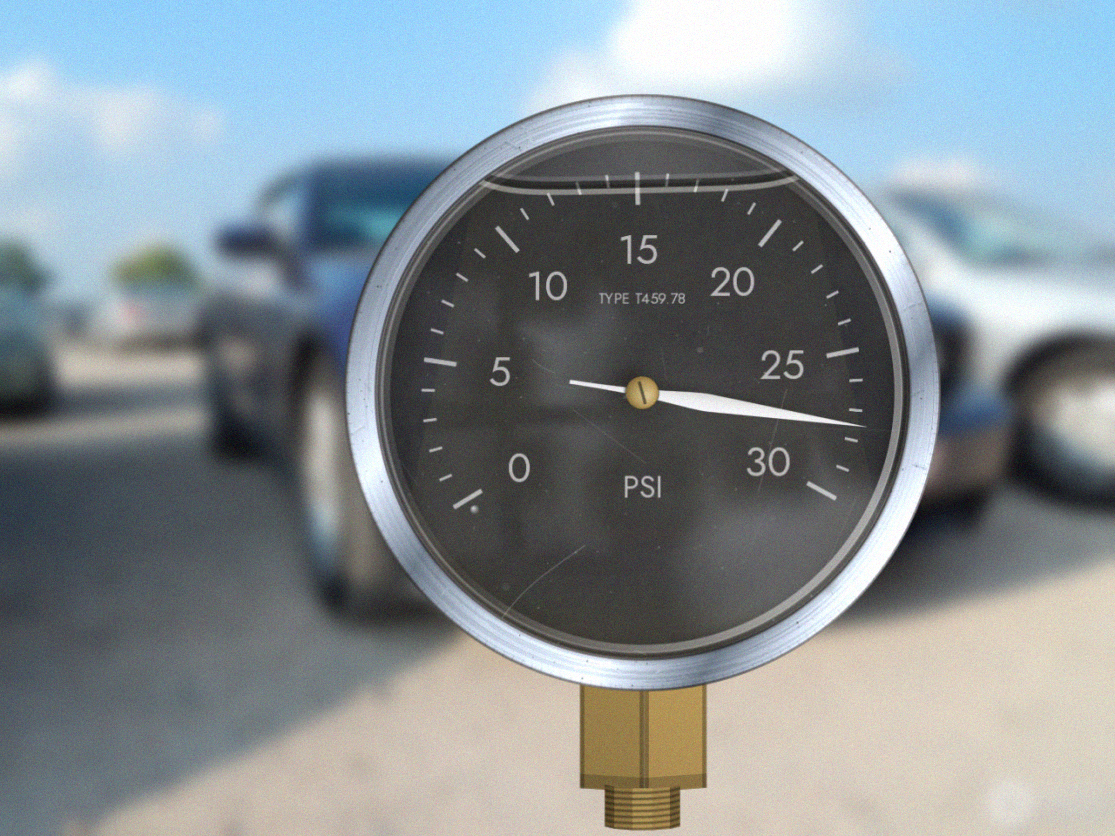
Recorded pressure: 27.5; psi
